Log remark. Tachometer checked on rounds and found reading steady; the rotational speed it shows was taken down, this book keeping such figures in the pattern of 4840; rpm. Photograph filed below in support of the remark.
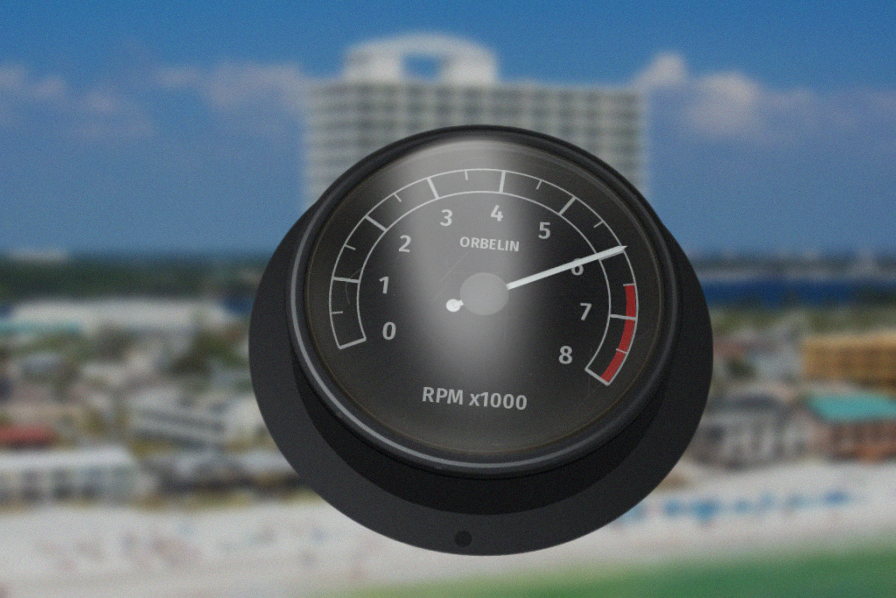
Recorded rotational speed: 6000; rpm
